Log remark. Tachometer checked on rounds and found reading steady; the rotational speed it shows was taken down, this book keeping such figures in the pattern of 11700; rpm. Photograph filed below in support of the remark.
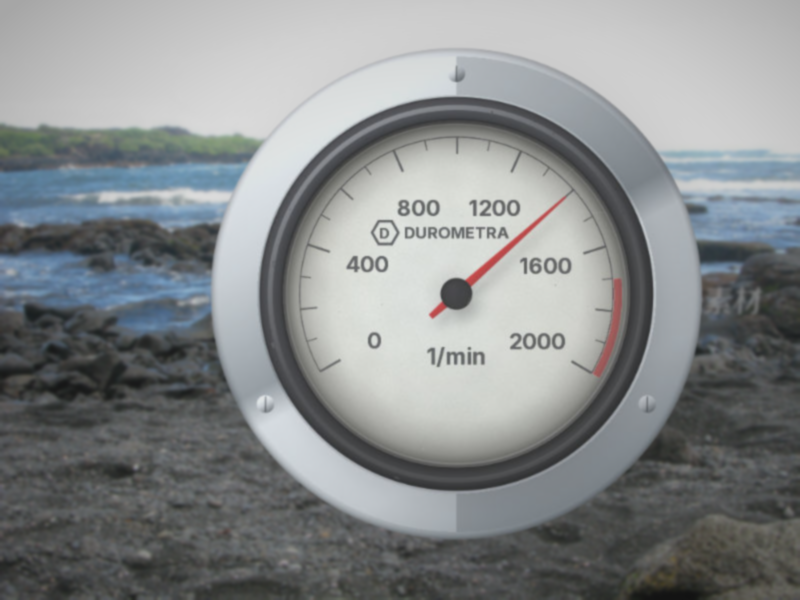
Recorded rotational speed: 1400; rpm
